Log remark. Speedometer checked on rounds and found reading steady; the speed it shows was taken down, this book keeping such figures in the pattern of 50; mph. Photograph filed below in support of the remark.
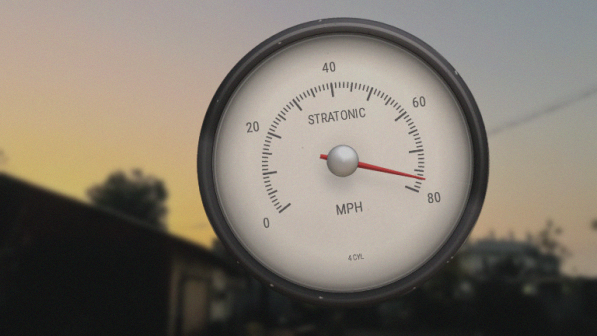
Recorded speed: 77; mph
